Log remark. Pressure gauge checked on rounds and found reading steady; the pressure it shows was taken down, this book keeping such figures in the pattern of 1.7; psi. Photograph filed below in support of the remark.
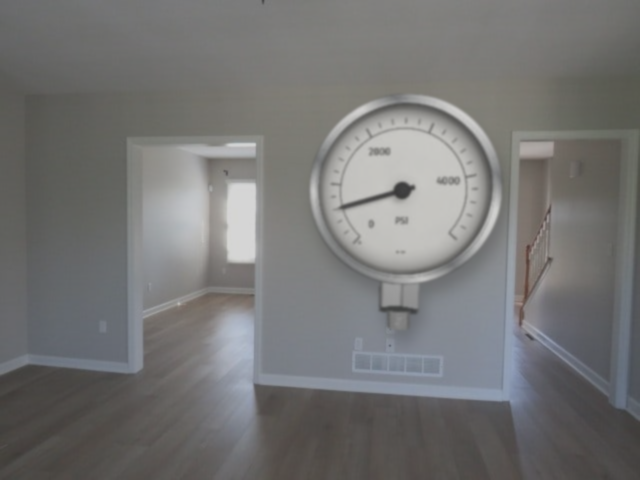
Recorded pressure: 600; psi
